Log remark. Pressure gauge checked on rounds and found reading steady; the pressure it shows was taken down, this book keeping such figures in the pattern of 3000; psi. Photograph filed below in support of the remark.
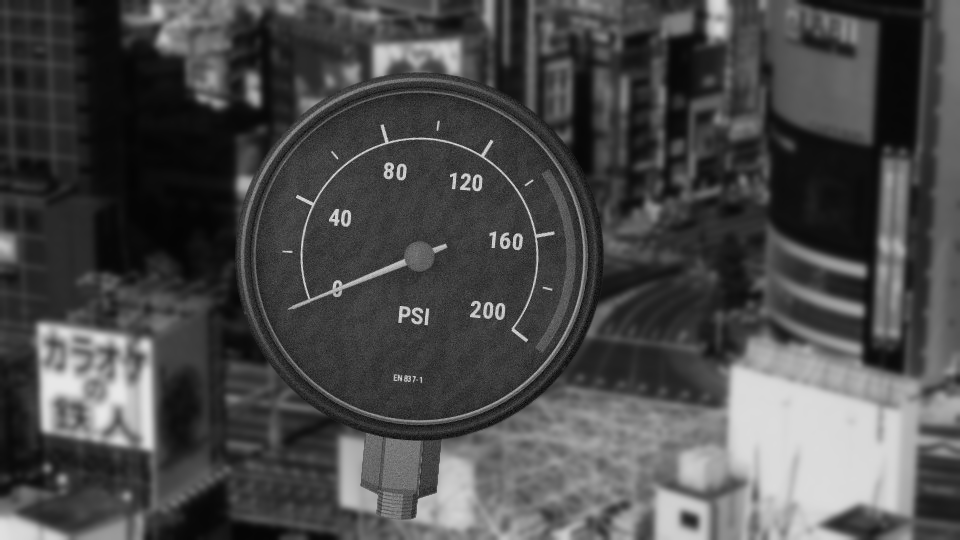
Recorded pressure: 0; psi
